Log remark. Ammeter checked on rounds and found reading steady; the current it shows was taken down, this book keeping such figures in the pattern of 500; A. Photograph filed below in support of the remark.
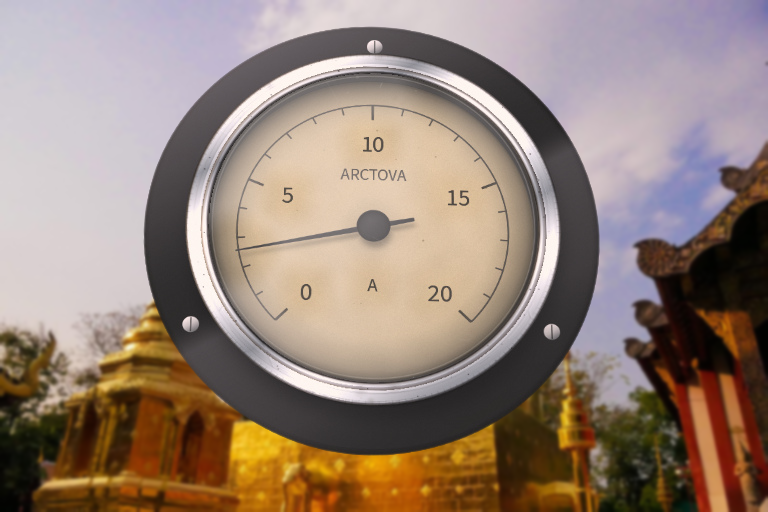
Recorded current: 2.5; A
